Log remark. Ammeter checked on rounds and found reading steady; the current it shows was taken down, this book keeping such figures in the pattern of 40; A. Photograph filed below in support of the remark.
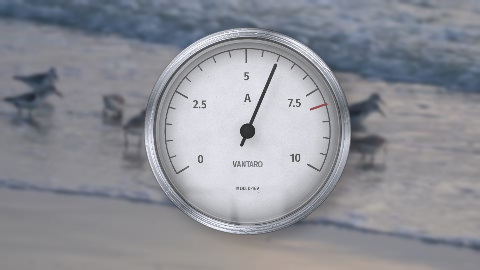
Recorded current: 6; A
